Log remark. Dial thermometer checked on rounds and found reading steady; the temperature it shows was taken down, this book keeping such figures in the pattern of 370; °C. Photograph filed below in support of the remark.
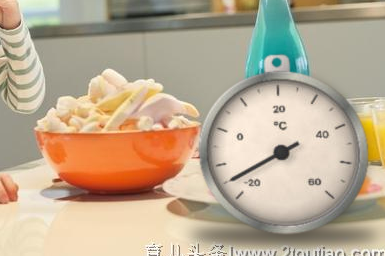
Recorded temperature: -15; °C
